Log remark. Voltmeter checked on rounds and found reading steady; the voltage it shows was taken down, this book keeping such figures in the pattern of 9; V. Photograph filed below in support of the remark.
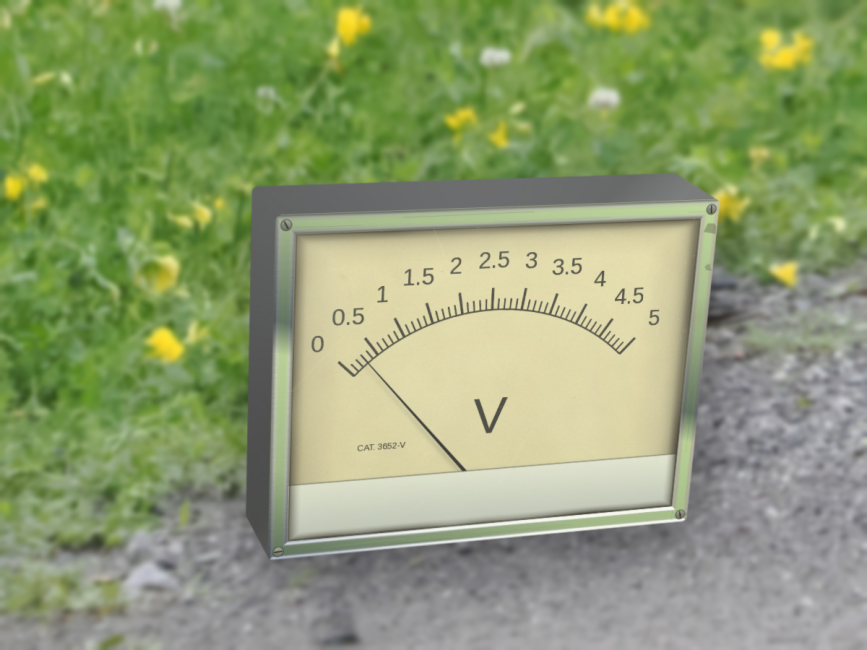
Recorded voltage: 0.3; V
